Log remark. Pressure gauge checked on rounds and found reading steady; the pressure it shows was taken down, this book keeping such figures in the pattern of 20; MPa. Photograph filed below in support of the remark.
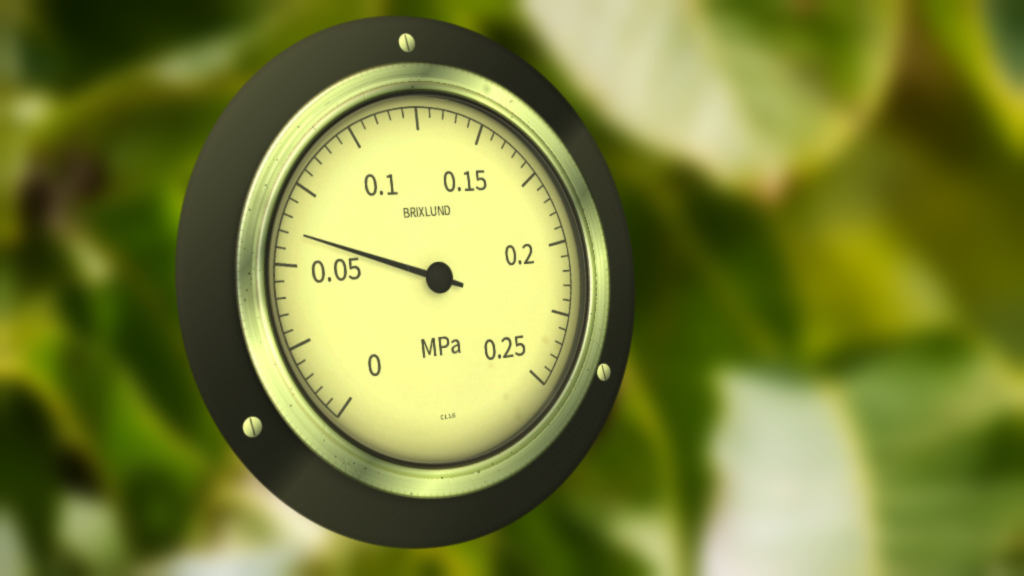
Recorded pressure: 0.06; MPa
